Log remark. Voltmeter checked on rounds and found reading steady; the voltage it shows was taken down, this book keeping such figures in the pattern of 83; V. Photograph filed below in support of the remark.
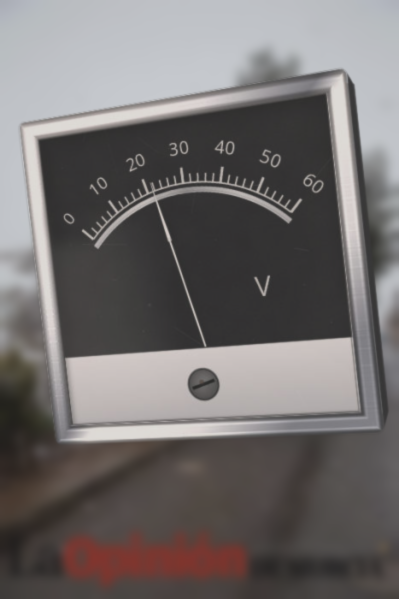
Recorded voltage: 22; V
